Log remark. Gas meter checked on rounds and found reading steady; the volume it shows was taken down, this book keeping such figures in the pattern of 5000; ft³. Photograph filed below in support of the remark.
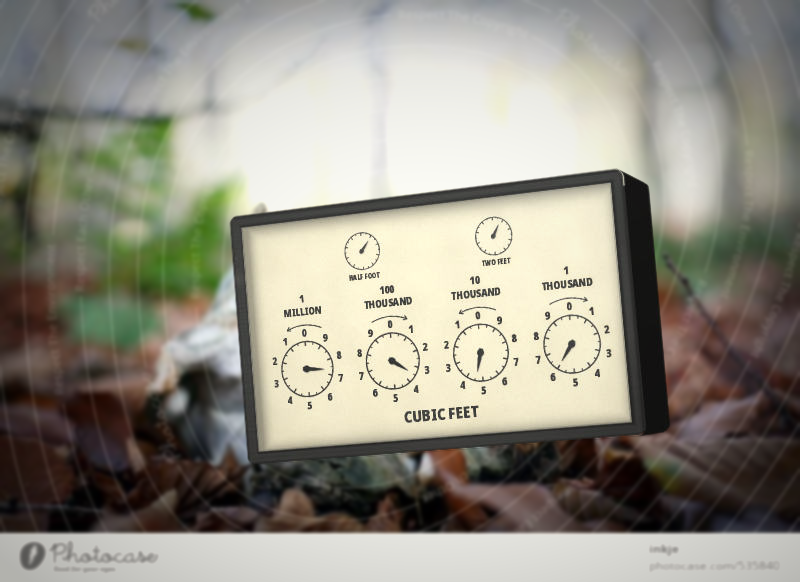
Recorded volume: 734600; ft³
